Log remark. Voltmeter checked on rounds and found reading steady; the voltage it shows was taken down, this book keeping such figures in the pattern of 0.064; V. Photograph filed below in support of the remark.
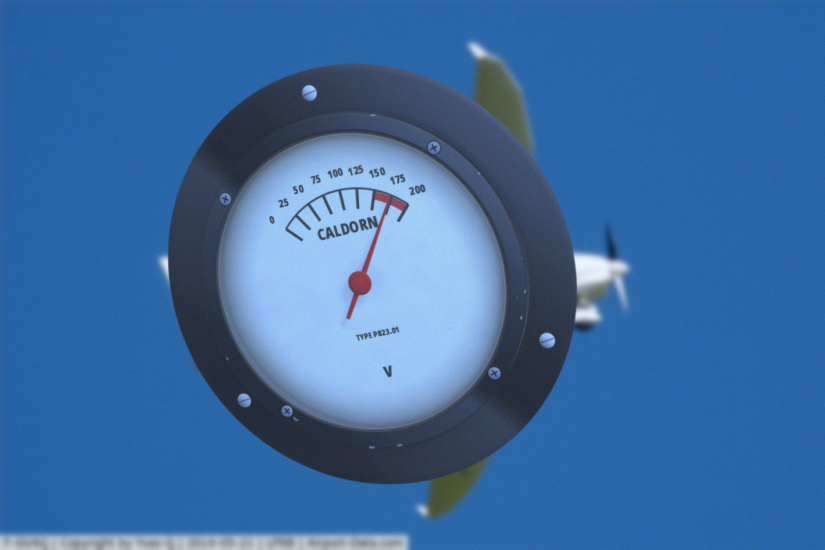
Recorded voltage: 175; V
